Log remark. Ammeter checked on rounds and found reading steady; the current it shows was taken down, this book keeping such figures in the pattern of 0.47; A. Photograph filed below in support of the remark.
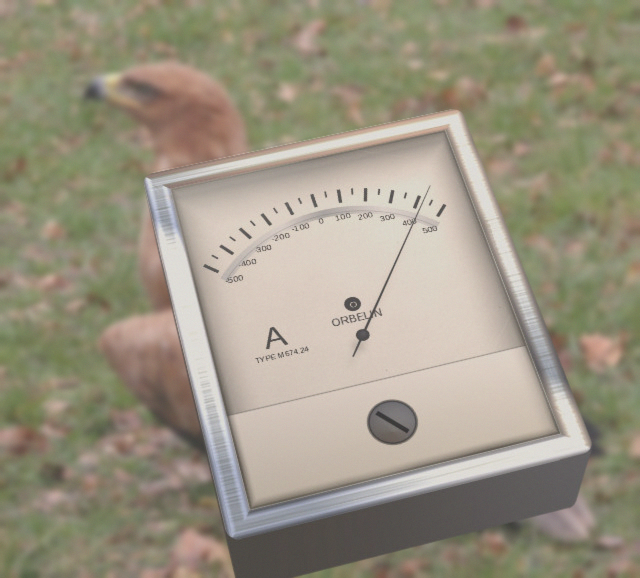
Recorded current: 425; A
